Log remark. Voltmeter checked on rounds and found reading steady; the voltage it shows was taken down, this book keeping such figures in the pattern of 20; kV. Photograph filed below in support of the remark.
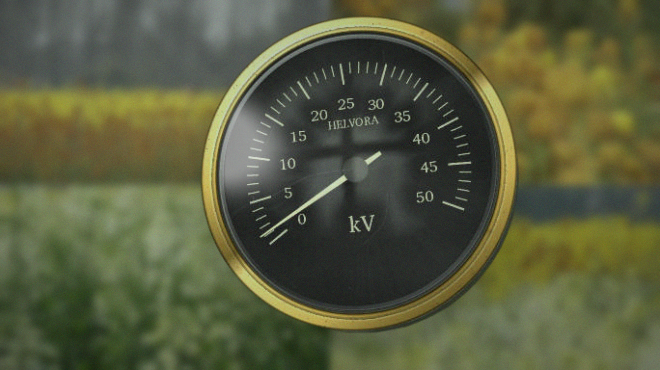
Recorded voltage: 1; kV
